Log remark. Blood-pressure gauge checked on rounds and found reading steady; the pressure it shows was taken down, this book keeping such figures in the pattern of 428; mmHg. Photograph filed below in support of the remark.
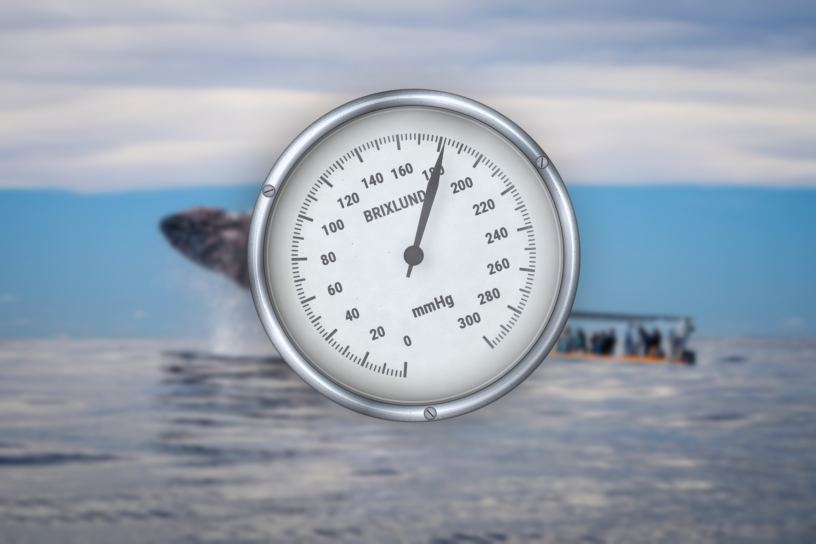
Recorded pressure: 182; mmHg
